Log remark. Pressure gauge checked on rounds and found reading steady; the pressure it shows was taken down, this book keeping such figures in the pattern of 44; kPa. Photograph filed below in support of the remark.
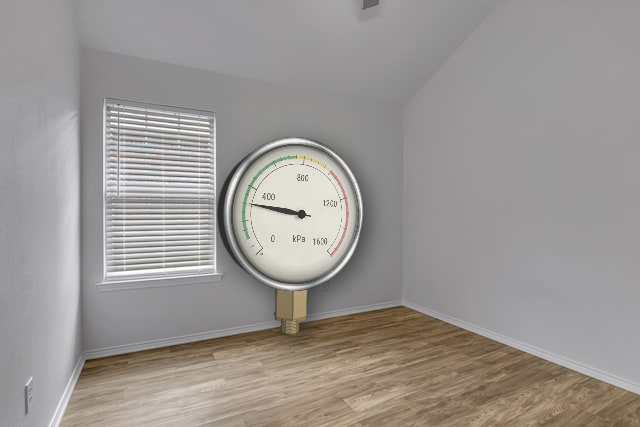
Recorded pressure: 300; kPa
